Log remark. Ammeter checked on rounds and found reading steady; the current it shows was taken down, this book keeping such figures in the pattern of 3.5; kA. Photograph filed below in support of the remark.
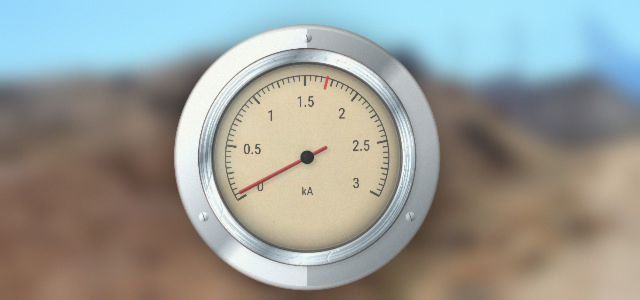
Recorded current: 0.05; kA
